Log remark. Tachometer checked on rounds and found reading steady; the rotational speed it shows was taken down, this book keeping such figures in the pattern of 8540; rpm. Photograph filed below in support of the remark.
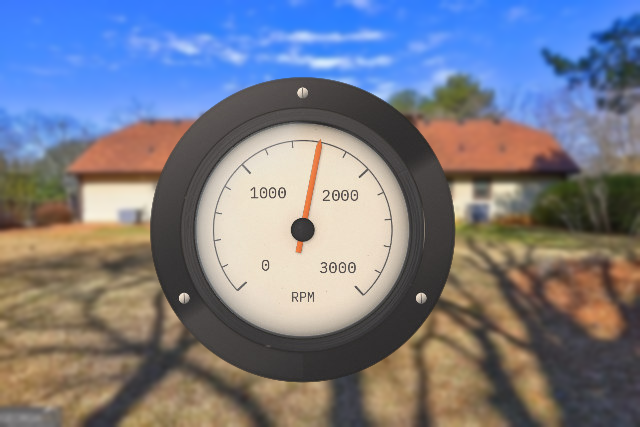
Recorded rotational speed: 1600; rpm
